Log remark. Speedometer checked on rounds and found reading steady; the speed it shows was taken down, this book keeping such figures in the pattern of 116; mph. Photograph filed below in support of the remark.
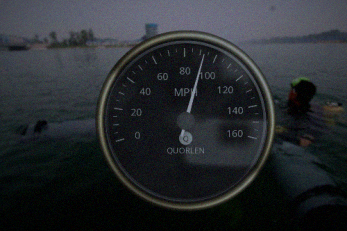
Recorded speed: 92.5; mph
